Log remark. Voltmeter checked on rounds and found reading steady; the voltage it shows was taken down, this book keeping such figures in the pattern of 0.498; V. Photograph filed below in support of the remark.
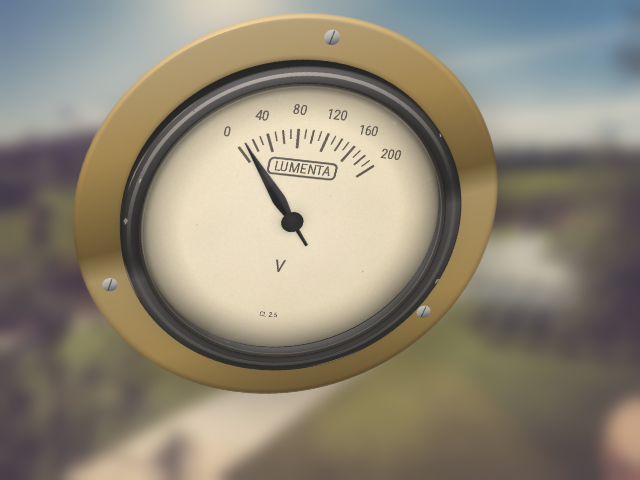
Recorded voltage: 10; V
